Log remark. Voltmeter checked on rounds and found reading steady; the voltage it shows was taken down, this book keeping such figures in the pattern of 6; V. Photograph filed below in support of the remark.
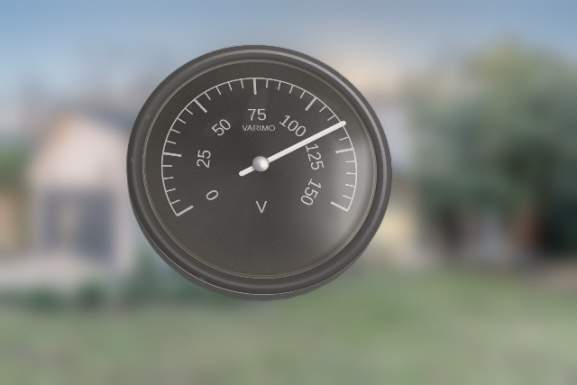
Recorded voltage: 115; V
